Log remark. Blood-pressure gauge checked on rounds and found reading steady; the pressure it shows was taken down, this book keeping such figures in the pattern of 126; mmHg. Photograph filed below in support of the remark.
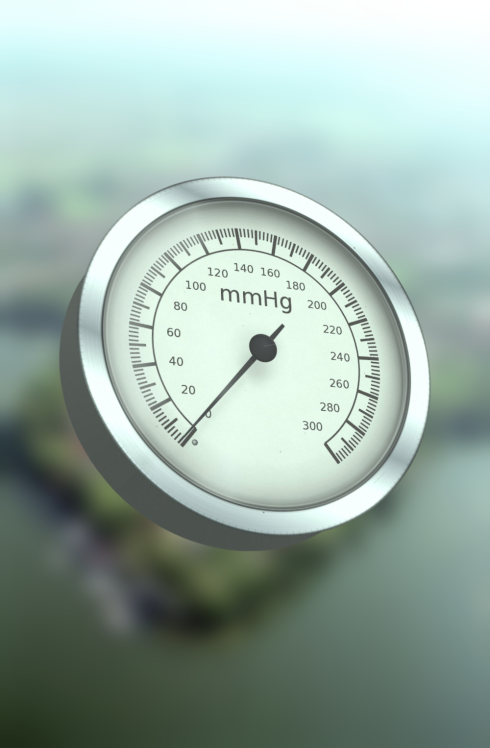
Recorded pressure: 2; mmHg
